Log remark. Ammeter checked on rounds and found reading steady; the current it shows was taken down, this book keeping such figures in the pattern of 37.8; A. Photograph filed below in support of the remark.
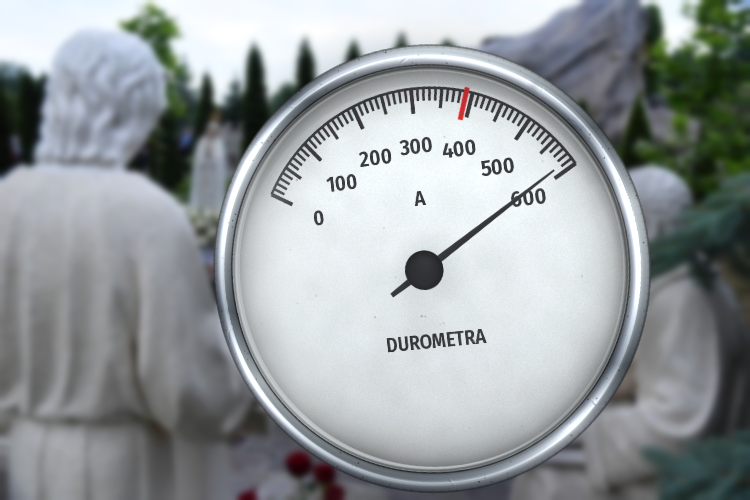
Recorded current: 590; A
